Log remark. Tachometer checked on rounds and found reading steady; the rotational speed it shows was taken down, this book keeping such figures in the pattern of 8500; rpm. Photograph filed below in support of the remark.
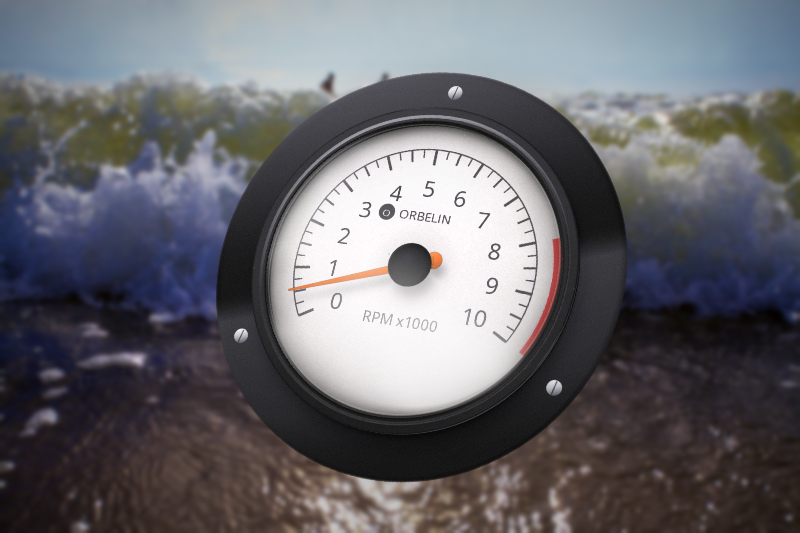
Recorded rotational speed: 500; rpm
